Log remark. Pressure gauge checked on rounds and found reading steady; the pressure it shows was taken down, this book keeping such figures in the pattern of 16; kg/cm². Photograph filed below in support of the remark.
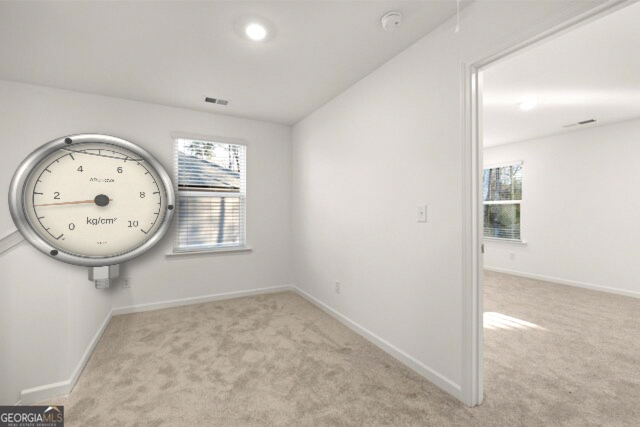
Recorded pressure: 1.5; kg/cm²
